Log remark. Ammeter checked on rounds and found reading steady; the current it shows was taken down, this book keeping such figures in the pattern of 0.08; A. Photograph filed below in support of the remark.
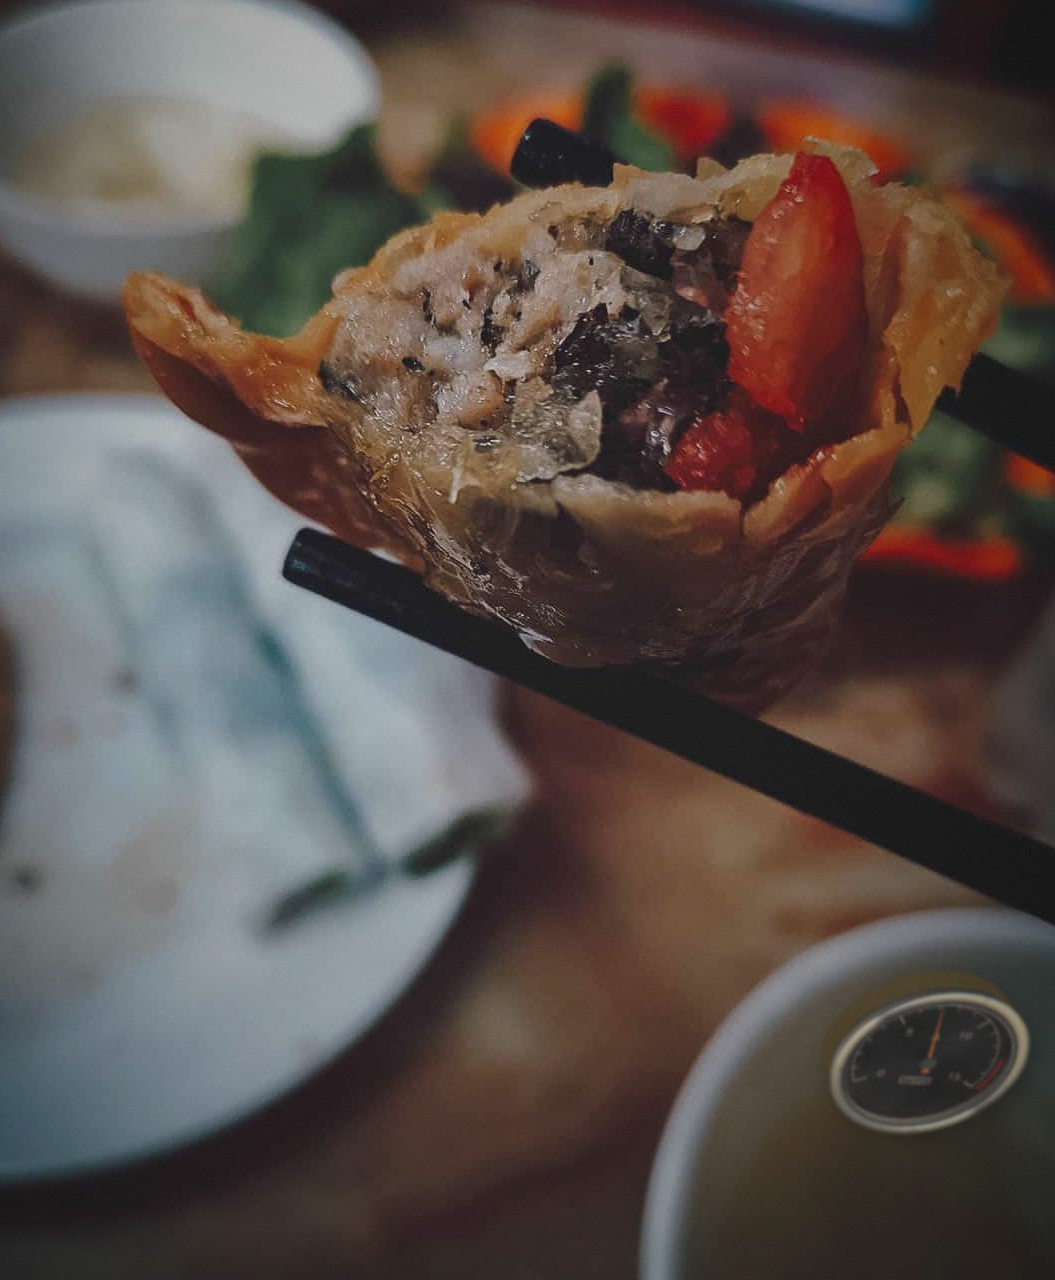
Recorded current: 7; A
